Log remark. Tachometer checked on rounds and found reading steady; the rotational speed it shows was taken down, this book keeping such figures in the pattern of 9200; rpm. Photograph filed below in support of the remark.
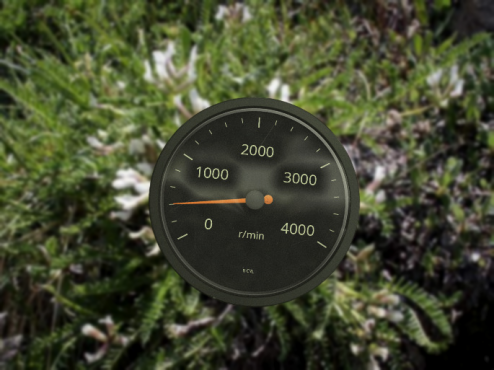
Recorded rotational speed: 400; rpm
